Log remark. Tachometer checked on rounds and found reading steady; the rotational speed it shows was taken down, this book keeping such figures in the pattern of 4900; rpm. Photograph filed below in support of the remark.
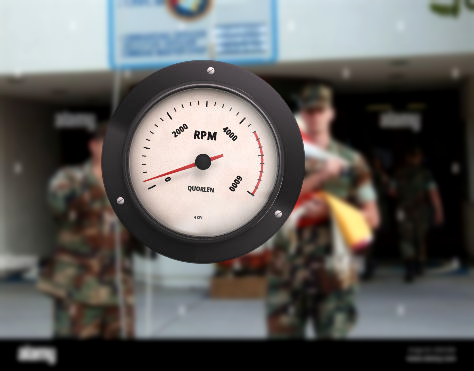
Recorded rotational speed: 200; rpm
